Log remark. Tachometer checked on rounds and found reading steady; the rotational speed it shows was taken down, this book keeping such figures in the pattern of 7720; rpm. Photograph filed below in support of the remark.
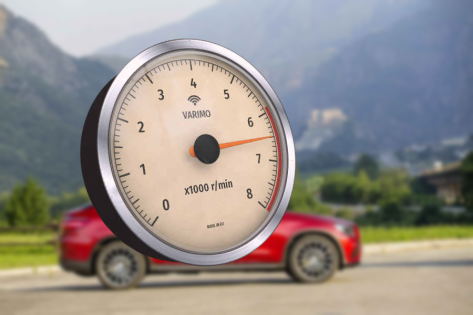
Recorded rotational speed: 6500; rpm
